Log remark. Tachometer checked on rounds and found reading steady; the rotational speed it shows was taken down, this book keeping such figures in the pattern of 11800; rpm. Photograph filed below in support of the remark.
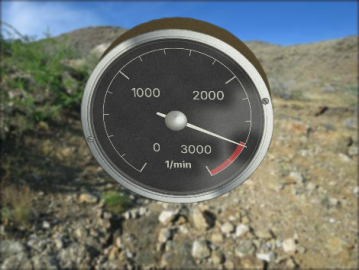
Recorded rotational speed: 2600; rpm
